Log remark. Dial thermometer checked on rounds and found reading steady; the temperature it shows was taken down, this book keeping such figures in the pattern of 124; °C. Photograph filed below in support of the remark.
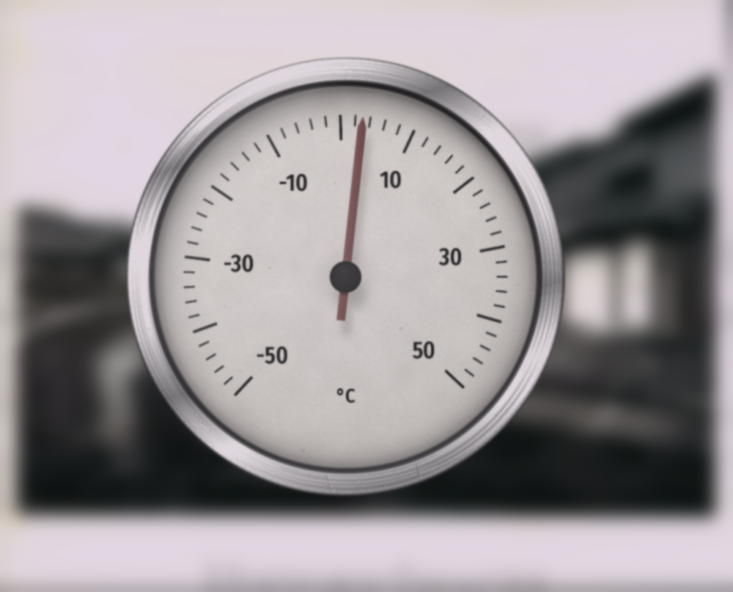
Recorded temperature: 3; °C
